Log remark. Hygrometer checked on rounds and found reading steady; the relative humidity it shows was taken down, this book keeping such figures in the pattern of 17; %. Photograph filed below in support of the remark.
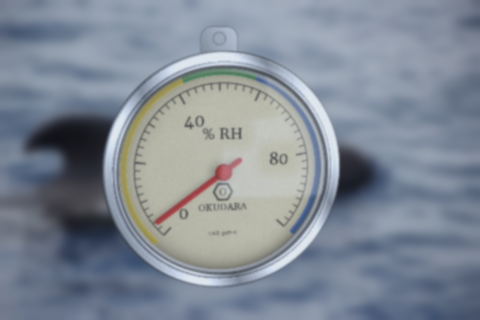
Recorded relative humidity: 4; %
